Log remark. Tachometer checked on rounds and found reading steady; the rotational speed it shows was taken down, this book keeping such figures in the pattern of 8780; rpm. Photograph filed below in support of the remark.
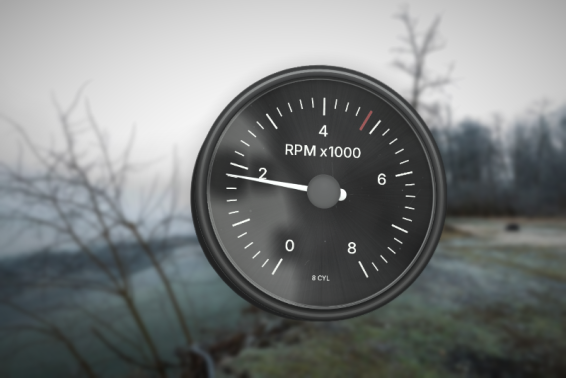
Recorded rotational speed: 1800; rpm
